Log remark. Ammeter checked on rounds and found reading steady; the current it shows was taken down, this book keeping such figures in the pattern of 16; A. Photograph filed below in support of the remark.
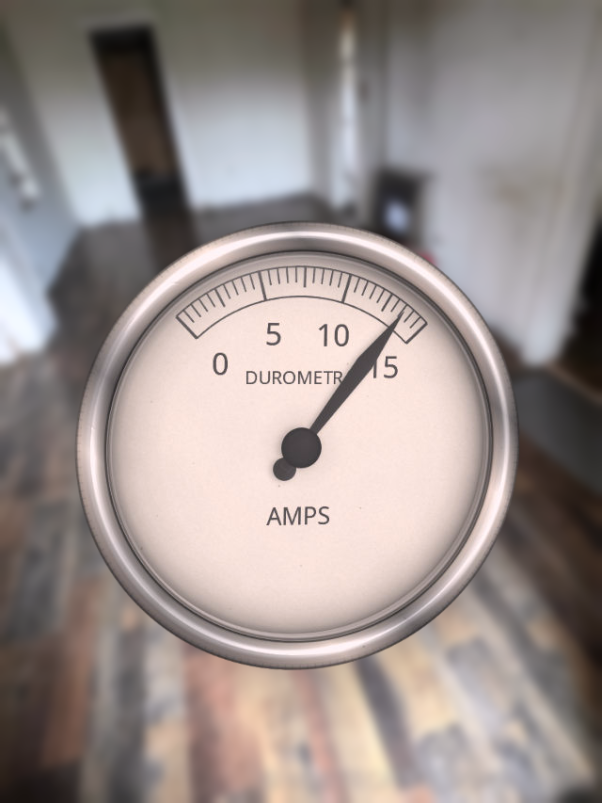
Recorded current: 13.5; A
